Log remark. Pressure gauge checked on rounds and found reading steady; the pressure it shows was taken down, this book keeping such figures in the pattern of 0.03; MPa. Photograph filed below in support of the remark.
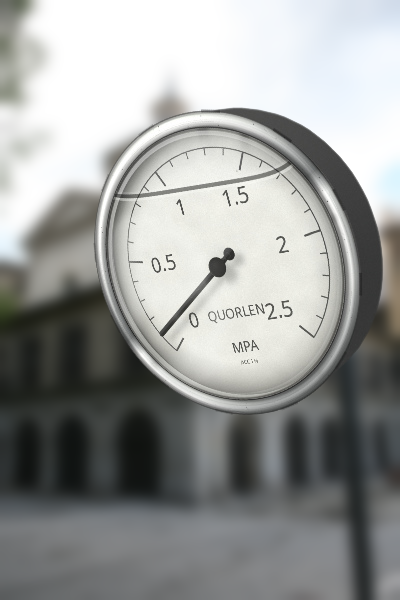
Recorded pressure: 0.1; MPa
